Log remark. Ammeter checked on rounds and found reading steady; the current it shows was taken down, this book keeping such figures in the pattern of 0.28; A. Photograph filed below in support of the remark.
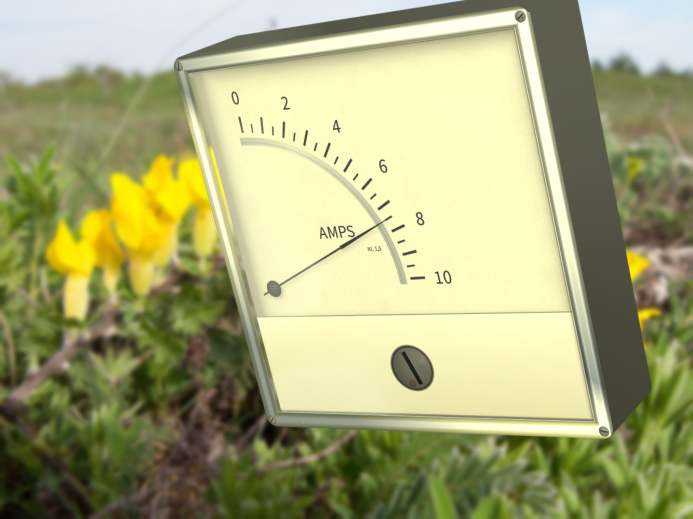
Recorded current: 7.5; A
